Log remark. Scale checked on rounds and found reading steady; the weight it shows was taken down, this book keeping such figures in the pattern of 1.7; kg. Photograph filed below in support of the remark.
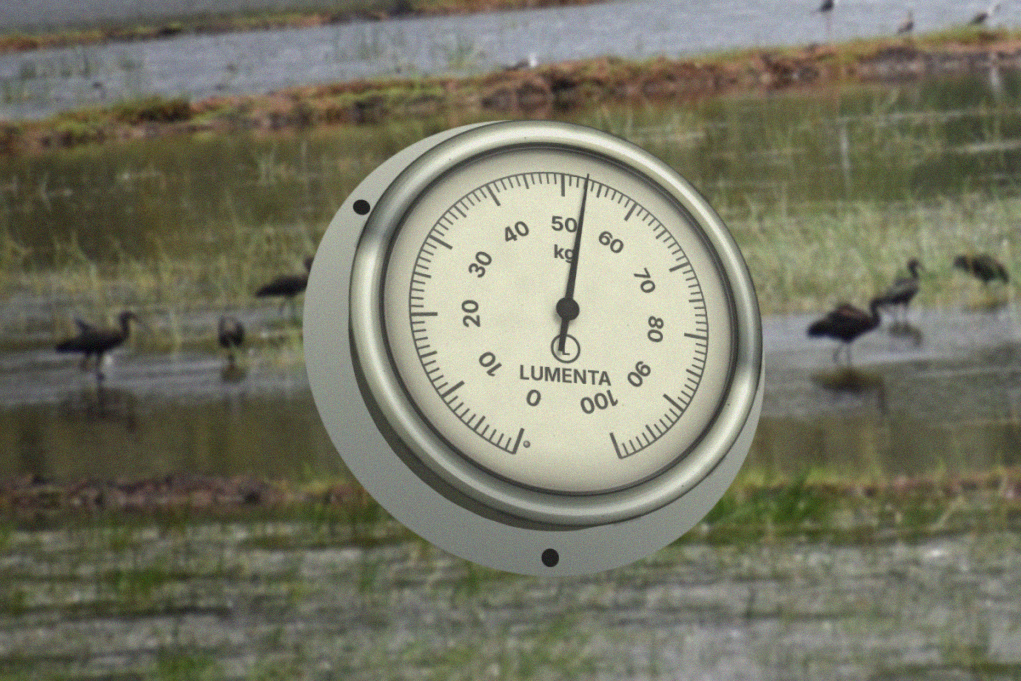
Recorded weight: 53; kg
